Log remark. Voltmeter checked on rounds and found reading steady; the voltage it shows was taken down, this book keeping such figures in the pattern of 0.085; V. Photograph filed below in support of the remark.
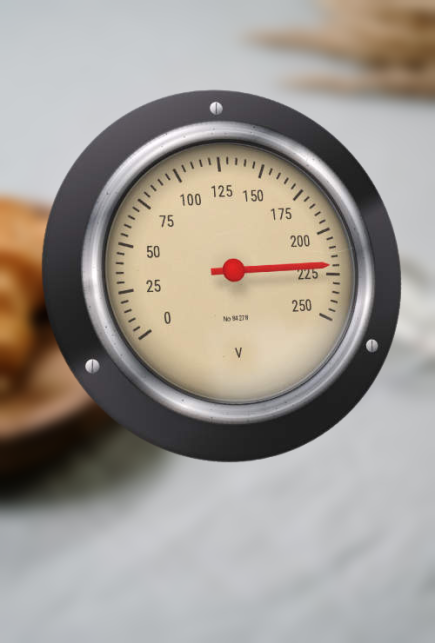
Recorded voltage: 220; V
